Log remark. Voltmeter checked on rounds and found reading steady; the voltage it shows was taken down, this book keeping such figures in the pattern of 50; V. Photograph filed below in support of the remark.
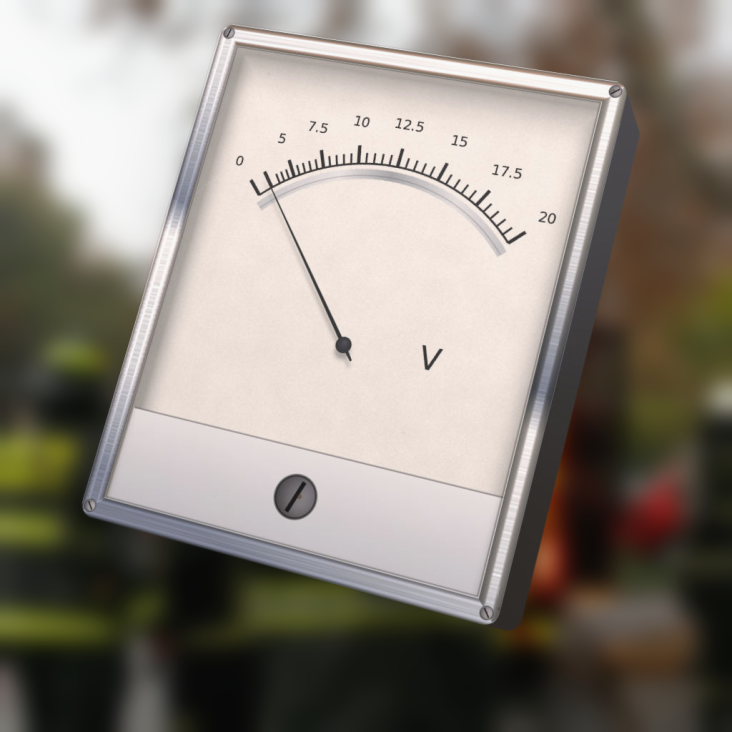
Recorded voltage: 2.5; V
